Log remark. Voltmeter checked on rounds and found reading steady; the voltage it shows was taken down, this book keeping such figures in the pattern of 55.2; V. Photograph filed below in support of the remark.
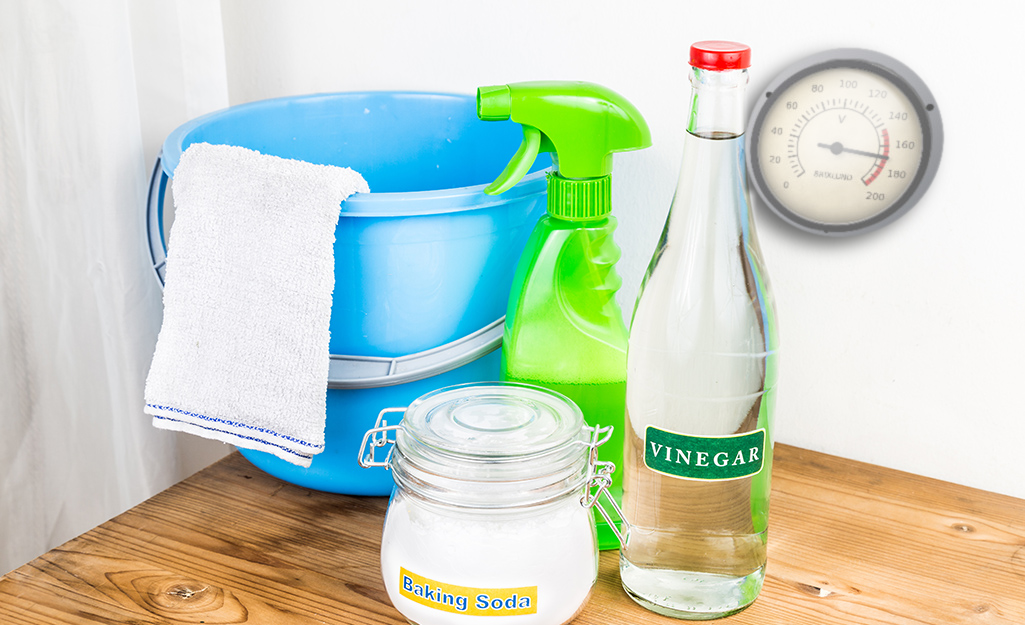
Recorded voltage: 170; V
